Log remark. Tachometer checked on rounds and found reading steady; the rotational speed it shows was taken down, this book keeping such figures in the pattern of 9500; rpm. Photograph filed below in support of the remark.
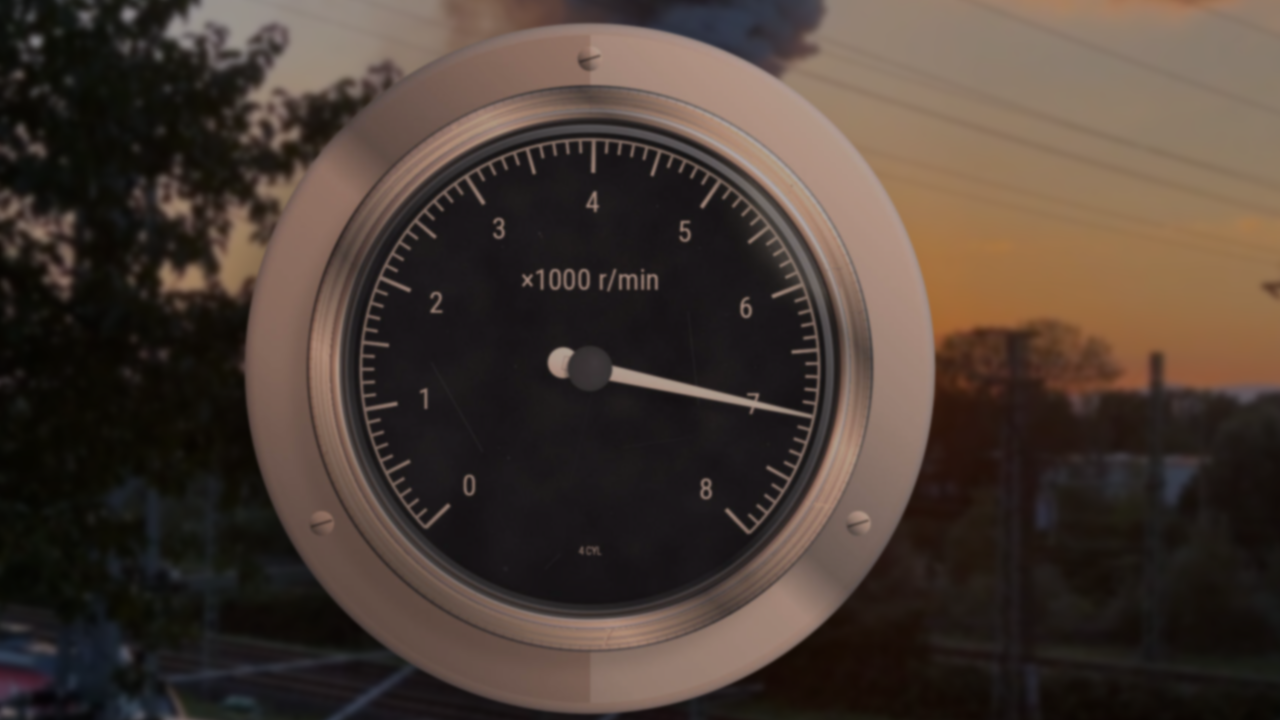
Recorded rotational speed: 7000; rpm
